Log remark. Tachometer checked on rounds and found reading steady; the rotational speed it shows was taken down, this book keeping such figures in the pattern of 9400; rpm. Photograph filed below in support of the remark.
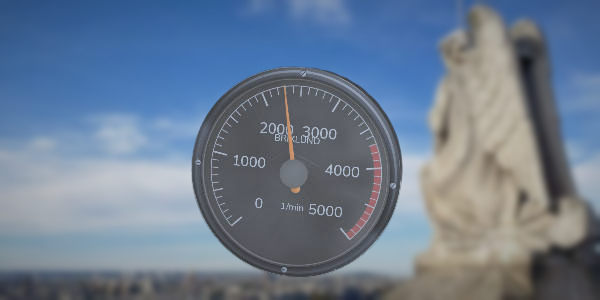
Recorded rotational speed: 2300; rpm
